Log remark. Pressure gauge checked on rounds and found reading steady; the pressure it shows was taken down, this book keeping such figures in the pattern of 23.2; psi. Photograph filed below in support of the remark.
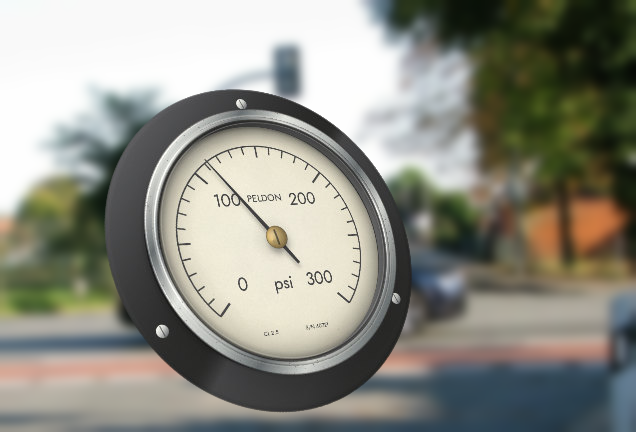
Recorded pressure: 110; psi
